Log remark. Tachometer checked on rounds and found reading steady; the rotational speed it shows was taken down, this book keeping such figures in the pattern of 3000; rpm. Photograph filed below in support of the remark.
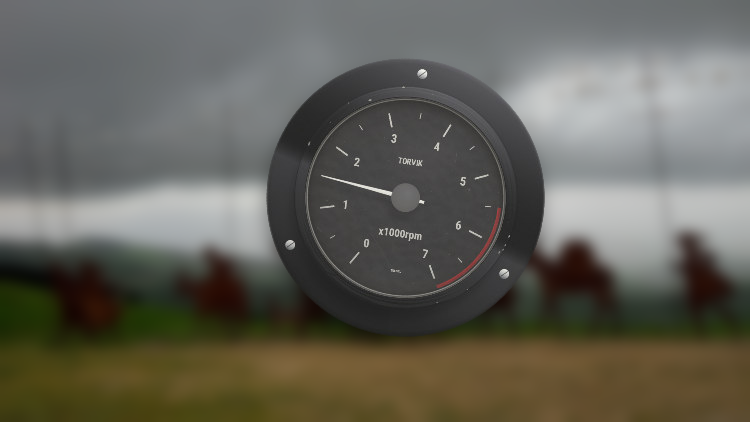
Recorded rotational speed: 1500; rpm
